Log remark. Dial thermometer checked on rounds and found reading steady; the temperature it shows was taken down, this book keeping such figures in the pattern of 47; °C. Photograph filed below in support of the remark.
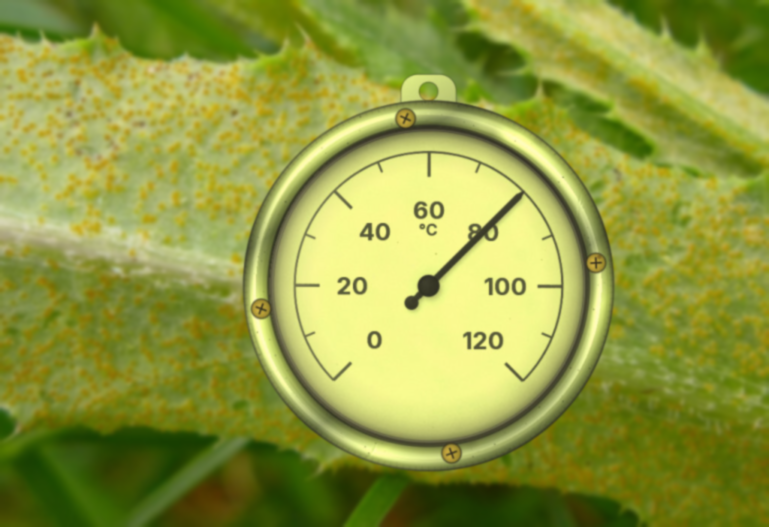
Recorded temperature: 80; °C
